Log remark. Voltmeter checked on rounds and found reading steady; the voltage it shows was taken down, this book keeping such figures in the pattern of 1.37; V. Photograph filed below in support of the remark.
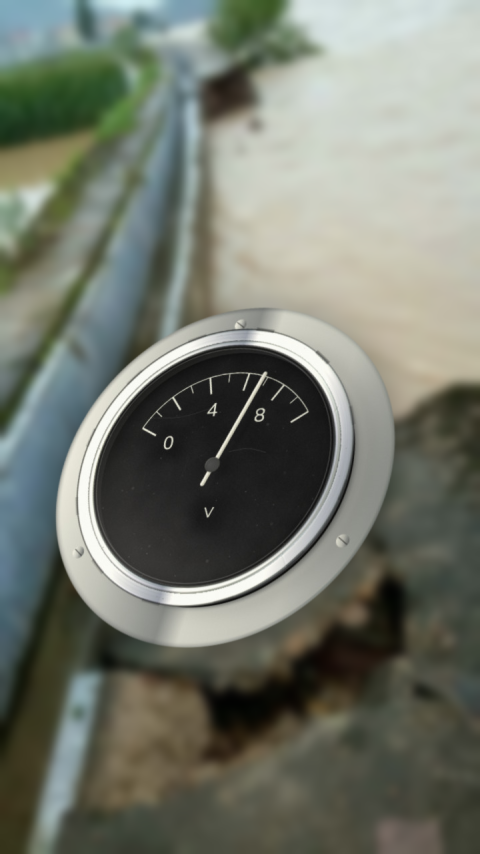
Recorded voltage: 7; V
